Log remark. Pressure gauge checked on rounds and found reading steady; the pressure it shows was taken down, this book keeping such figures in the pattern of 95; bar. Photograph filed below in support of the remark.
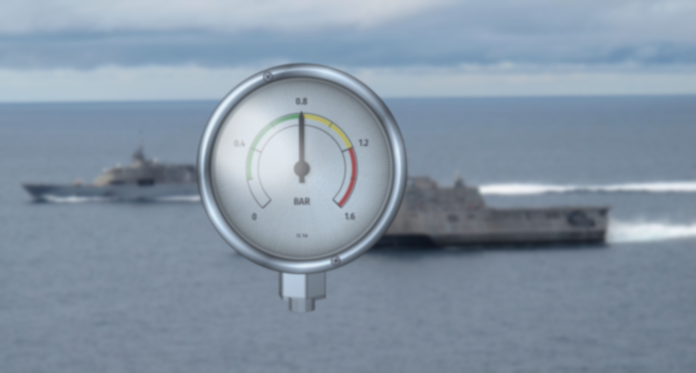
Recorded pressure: 0.8; bar
